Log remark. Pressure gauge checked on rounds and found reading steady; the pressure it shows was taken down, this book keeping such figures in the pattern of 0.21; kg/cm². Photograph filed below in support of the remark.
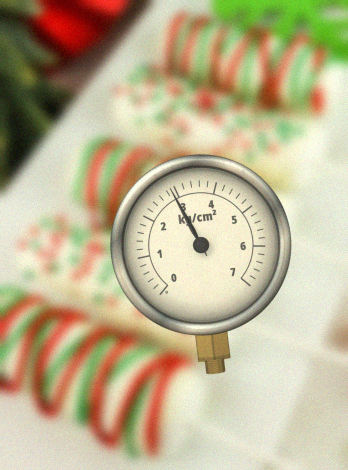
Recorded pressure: 2.9; kg/cm²
